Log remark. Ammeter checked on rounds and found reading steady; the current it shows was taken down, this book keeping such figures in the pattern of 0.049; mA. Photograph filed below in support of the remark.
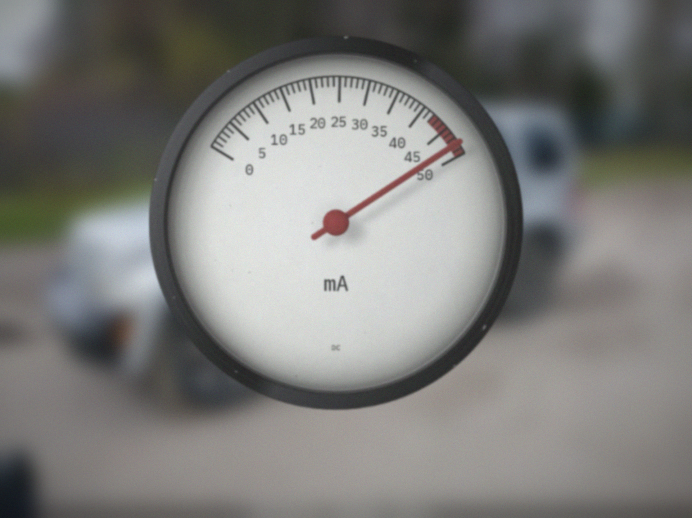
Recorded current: 48; mA
